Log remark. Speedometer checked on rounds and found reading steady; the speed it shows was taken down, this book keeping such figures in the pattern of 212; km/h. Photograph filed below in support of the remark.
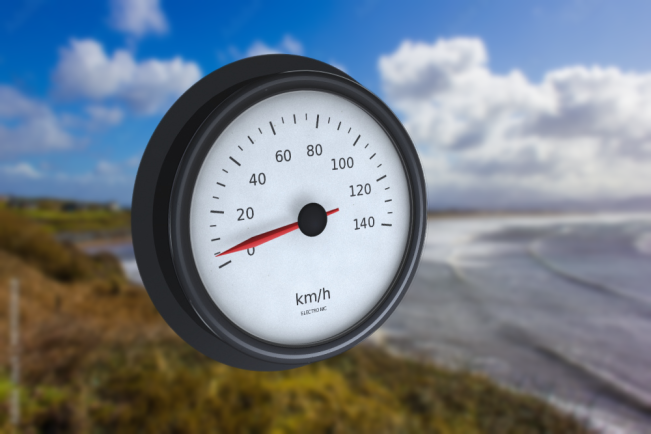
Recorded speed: 5; km/h
